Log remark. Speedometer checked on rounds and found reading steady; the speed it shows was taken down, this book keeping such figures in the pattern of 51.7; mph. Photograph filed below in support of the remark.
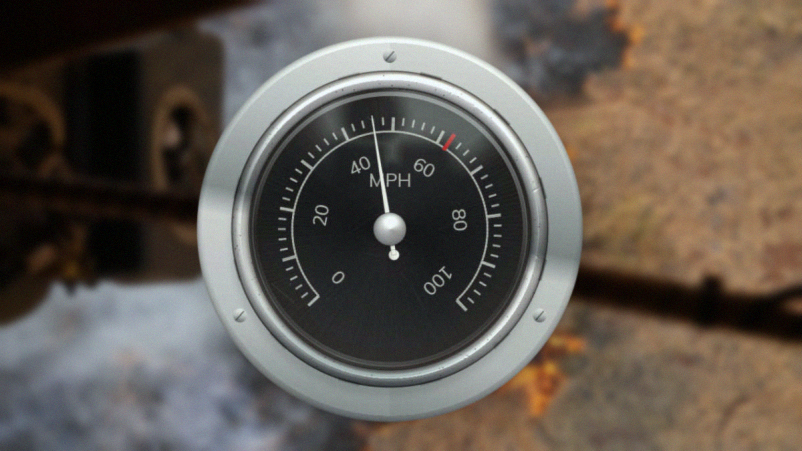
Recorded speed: 46; mph
